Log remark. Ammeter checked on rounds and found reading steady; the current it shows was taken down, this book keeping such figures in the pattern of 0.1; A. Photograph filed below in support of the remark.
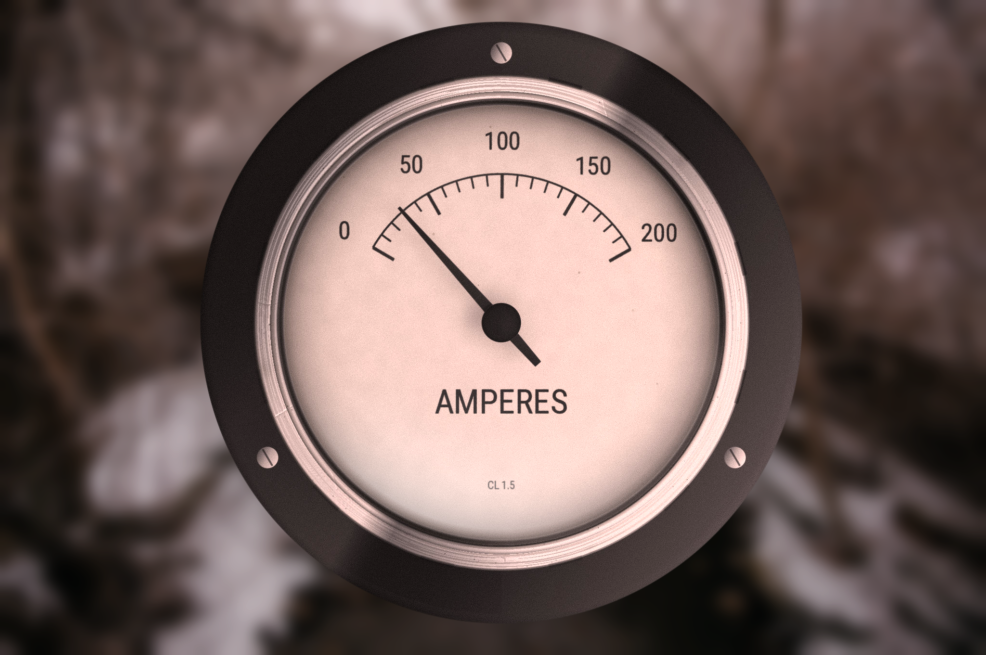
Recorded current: 30; A
